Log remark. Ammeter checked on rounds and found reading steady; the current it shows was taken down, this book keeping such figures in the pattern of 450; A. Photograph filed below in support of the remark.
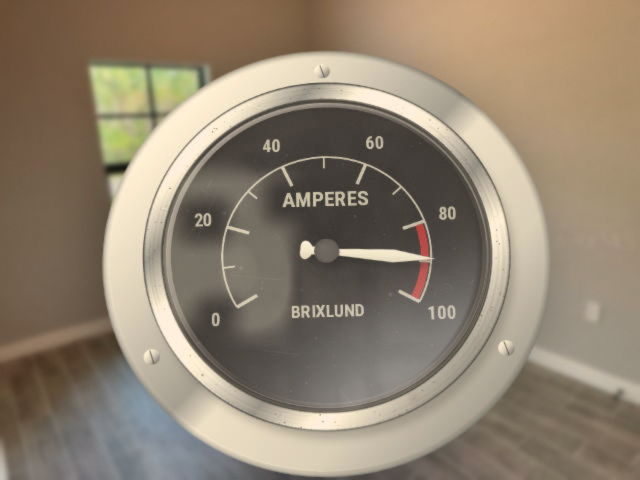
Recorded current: 90; A
